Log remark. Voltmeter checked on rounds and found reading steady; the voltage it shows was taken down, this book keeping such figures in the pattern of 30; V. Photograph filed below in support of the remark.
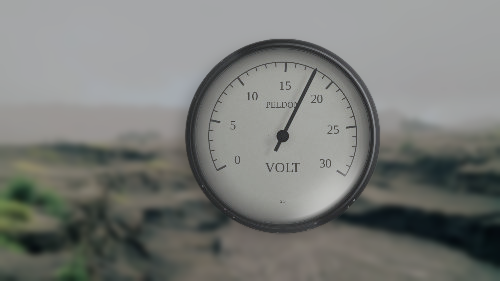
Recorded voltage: 18; V
